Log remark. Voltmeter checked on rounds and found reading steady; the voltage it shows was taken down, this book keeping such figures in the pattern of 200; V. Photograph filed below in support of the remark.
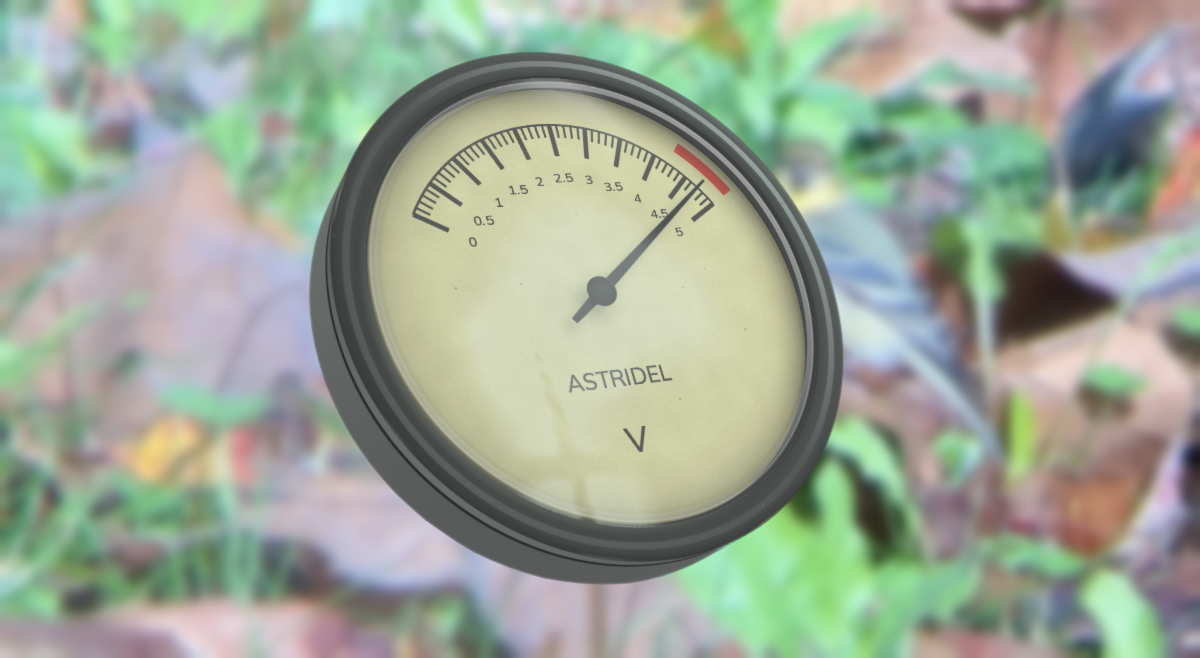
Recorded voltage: 4.7; V
